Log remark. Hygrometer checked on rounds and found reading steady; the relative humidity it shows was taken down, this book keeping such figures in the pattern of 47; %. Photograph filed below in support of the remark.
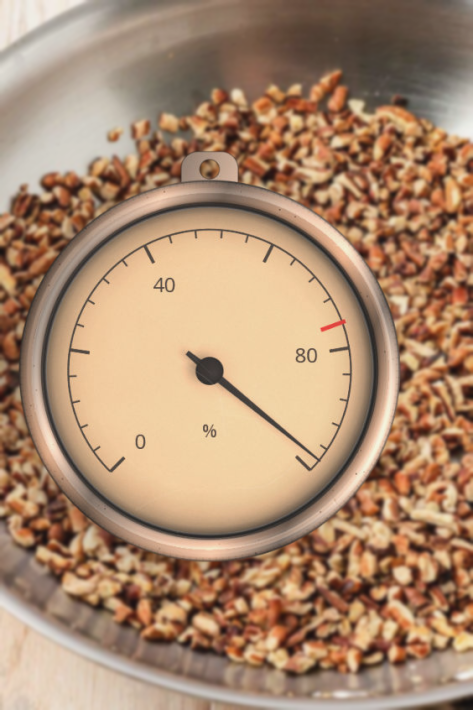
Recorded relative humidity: 98; %
